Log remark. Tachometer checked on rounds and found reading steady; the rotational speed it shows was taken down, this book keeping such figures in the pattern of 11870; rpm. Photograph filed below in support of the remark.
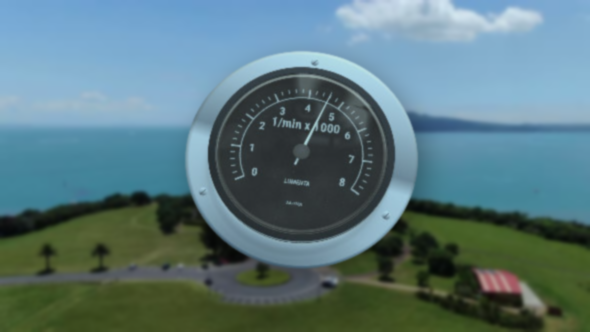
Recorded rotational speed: 4600; rpm
